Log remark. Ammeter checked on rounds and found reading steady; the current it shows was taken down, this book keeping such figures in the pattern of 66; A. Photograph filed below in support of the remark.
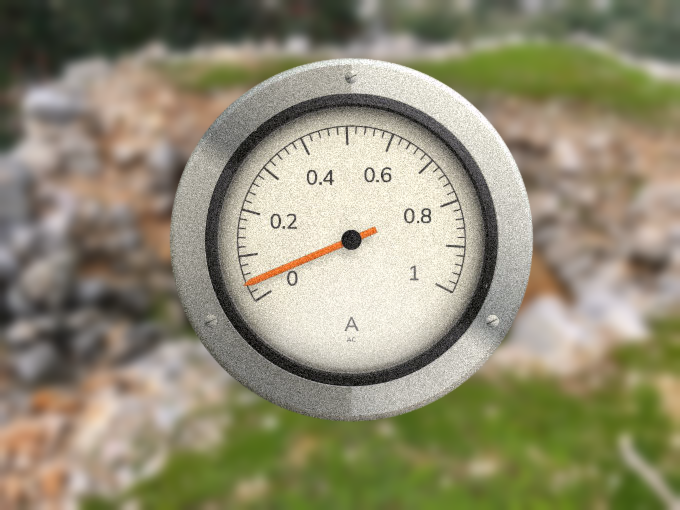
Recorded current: 0.04; A
